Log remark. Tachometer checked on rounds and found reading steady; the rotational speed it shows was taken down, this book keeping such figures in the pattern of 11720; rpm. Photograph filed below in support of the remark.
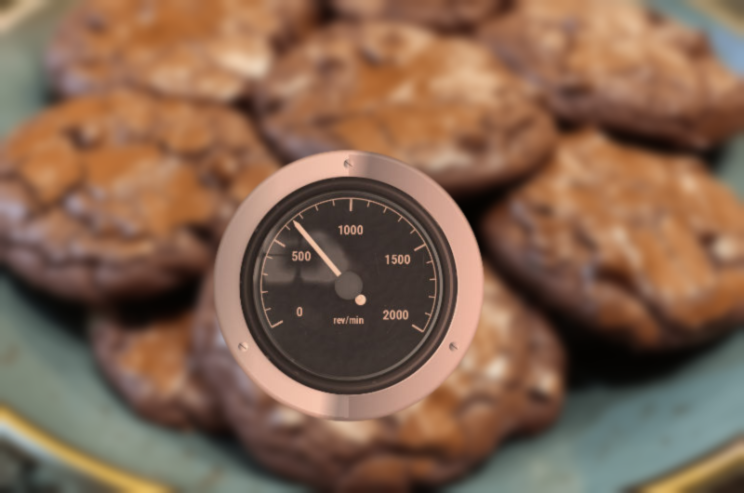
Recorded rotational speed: 650; rpm
